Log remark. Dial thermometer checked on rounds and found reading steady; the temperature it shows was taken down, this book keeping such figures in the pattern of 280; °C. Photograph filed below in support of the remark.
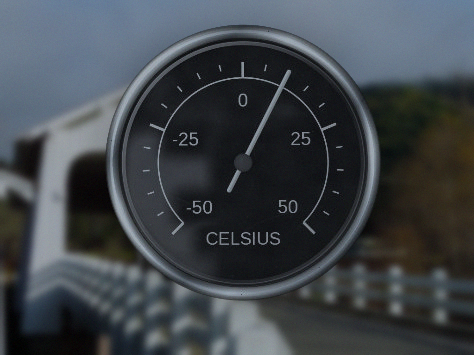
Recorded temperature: 10; °C
